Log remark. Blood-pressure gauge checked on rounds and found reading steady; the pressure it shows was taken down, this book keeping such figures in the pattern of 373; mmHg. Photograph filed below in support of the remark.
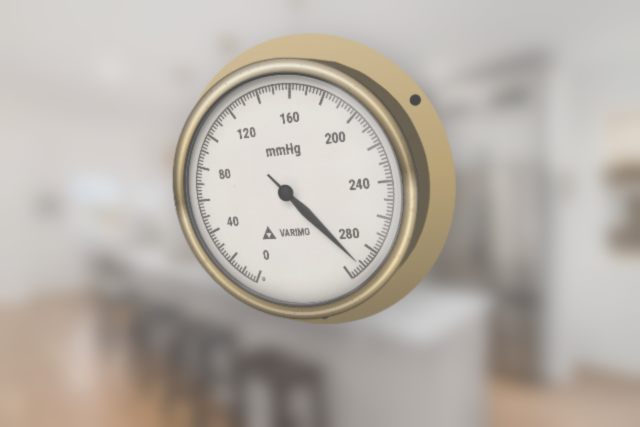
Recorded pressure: 290; mmHg
